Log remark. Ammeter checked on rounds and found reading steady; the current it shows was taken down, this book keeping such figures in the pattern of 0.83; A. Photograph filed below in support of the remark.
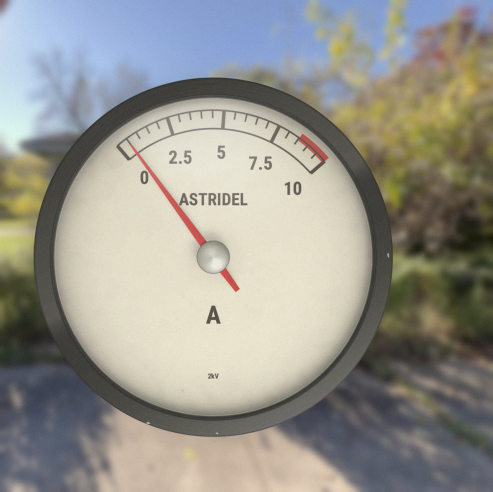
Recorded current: 0.5; A
